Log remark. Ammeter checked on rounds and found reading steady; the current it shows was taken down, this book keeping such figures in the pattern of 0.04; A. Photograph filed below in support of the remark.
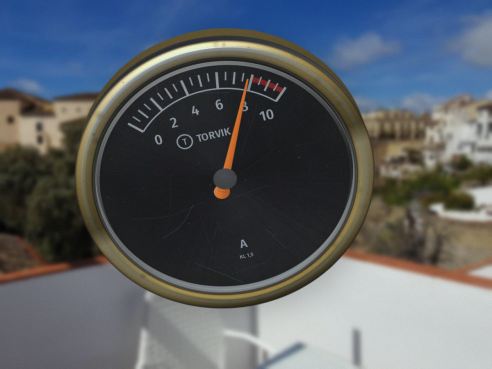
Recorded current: 7.75; A
